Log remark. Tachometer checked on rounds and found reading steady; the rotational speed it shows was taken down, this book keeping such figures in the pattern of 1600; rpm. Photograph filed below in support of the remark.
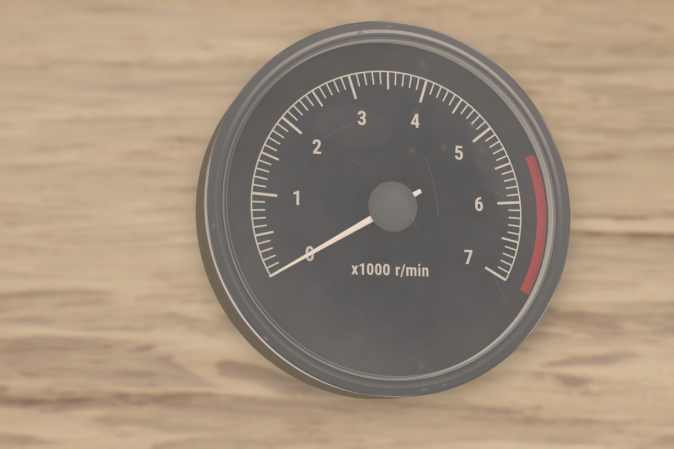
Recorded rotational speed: 0; rpm
